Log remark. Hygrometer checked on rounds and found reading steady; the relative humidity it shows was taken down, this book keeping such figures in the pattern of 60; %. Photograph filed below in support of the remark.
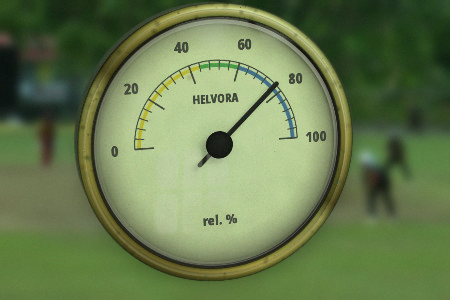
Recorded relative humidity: 76; %
